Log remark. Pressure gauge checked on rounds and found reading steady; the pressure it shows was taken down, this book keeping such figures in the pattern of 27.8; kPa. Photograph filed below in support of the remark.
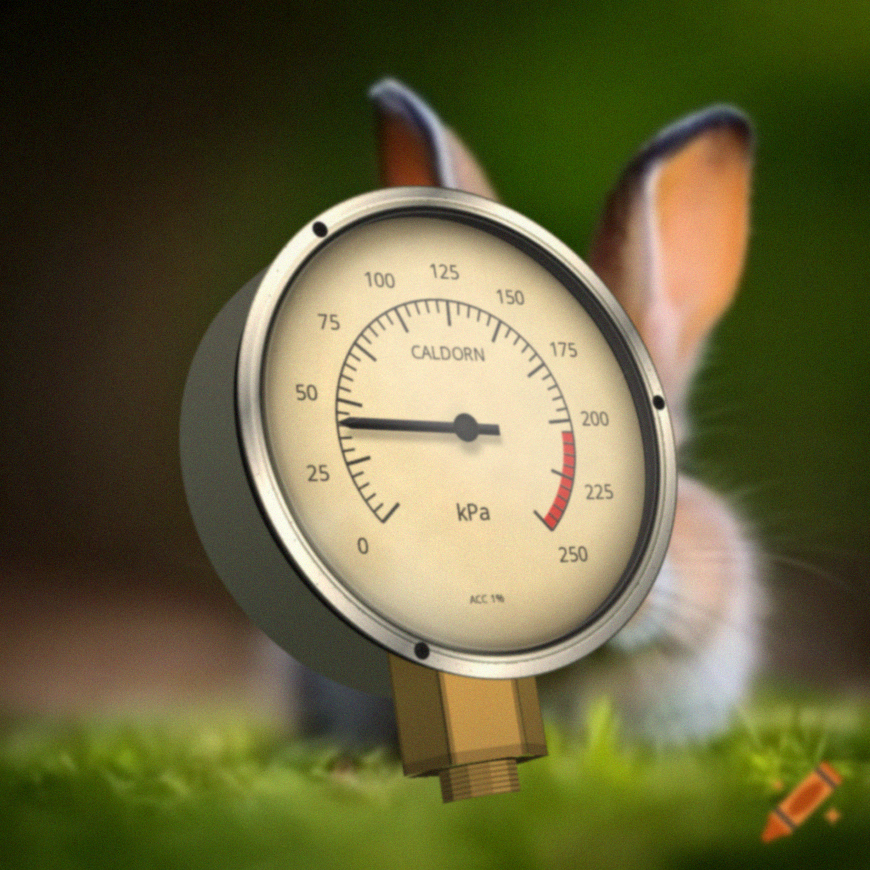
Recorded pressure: 40; kPa
